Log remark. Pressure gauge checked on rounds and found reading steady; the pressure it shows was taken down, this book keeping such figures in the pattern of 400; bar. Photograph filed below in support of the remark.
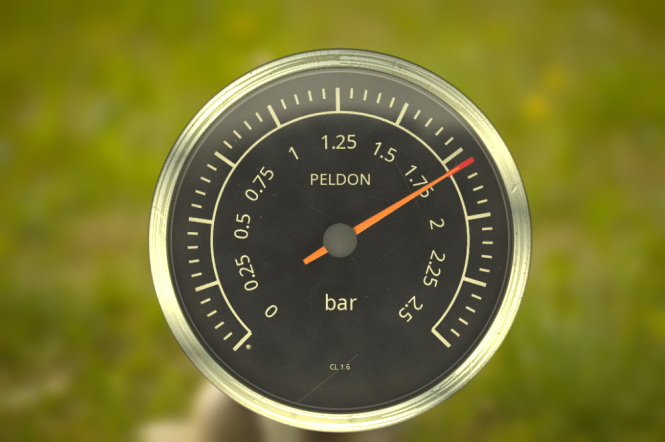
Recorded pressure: 1.8; bar
